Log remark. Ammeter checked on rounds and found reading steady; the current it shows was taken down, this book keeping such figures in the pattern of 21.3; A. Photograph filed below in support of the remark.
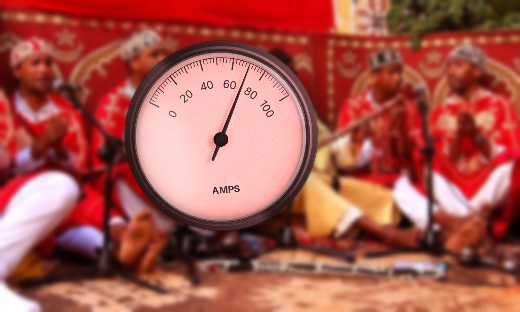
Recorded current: 70; A
